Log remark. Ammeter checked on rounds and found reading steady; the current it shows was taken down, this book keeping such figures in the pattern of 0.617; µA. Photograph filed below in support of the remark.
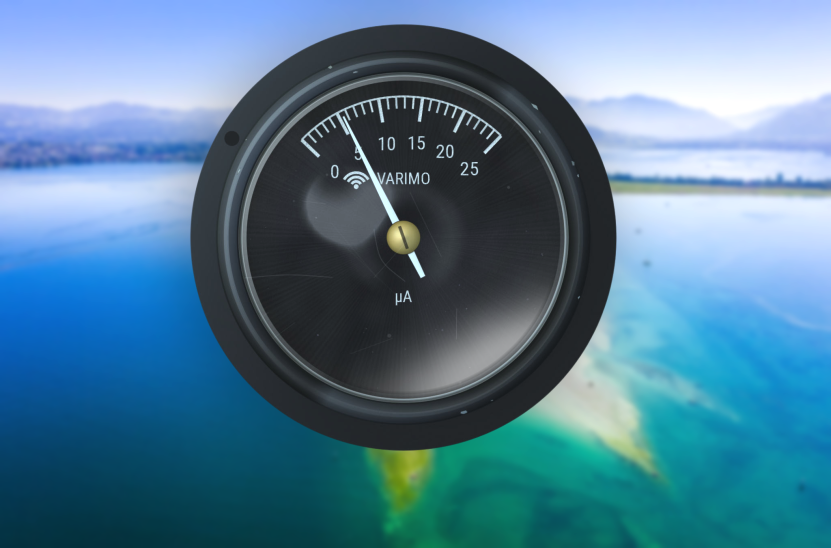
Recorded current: 5.5; µA
